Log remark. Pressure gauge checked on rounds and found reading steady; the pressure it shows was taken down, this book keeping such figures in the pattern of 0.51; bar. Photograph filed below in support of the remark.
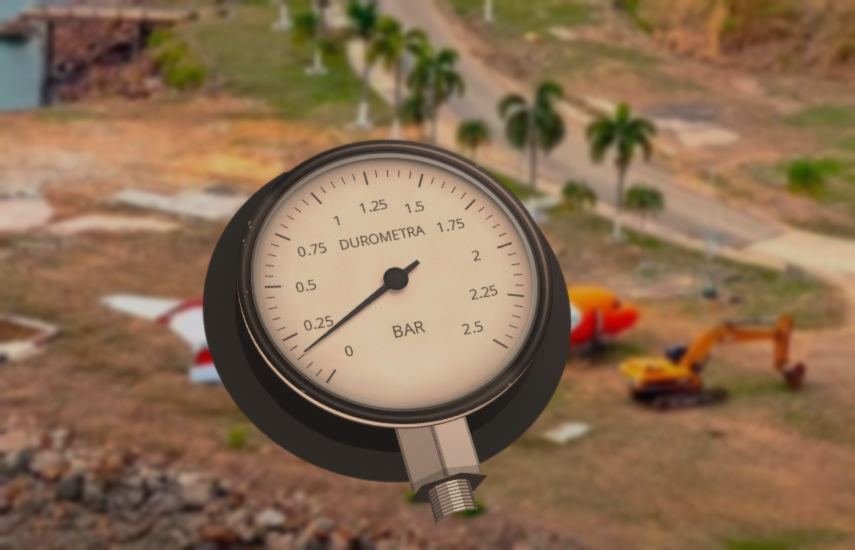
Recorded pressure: 0.15; bar
